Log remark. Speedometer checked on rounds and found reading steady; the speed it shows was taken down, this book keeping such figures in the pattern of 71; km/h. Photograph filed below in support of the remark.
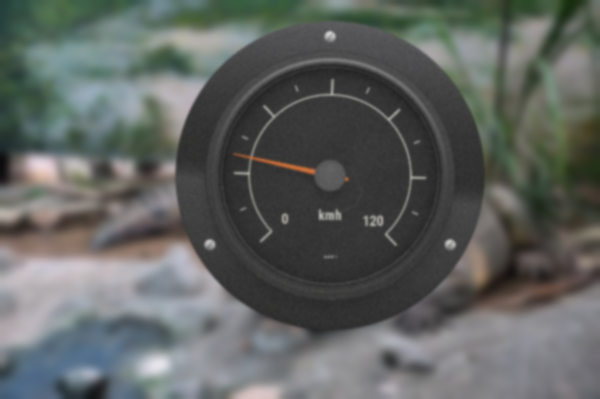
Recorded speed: 25; km/h
